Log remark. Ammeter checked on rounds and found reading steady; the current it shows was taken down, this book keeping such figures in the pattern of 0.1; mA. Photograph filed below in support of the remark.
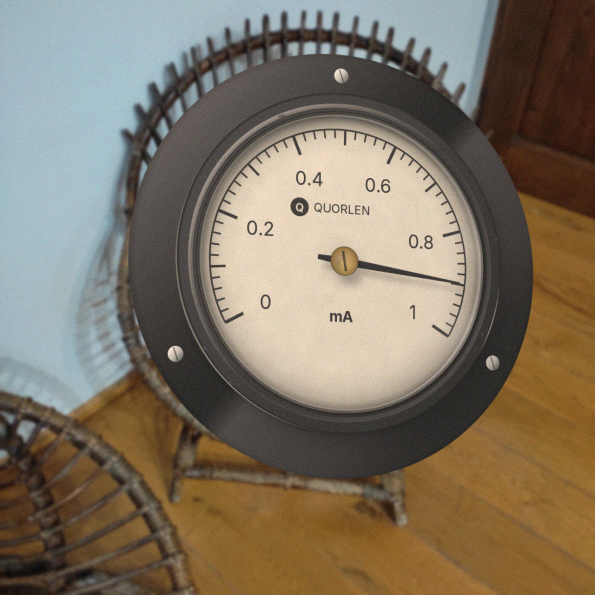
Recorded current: 0.9; mA
